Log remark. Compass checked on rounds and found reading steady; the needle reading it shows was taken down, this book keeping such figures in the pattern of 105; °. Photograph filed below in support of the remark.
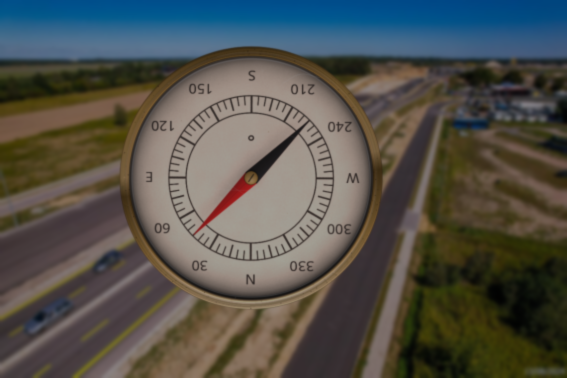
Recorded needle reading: 45; °
